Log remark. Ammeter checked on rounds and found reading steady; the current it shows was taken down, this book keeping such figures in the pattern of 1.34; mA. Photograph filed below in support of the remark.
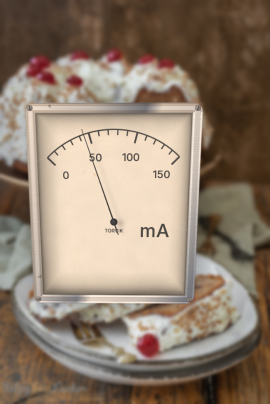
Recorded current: 45; mA
